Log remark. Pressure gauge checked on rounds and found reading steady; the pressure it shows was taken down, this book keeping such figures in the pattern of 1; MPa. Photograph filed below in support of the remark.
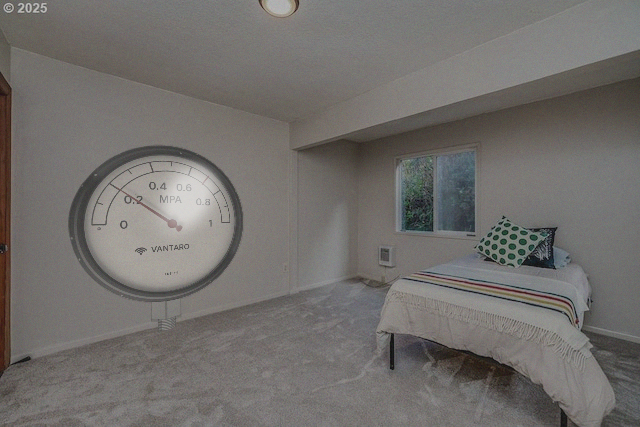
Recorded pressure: 0.2; MPa
